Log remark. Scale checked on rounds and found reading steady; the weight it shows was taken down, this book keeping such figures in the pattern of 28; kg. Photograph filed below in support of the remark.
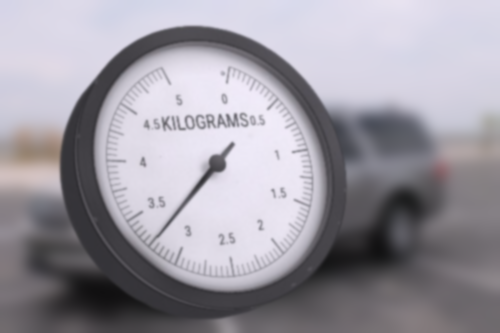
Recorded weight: 3.25; kg
